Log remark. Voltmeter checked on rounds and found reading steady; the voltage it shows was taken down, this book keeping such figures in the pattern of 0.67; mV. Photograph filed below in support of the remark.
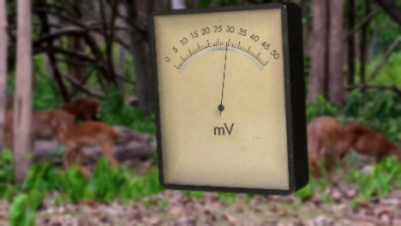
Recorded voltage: 30; mV
